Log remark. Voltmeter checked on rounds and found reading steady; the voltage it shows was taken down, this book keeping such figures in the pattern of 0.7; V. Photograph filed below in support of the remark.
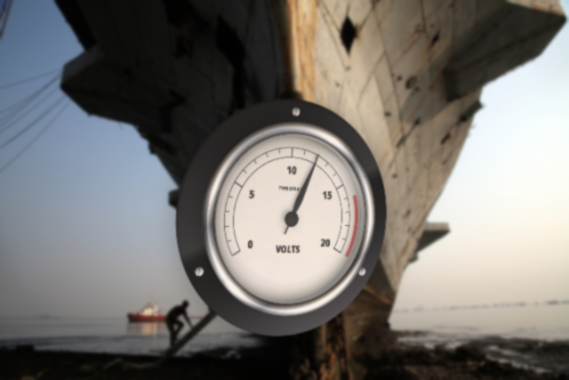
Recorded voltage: 12; V
